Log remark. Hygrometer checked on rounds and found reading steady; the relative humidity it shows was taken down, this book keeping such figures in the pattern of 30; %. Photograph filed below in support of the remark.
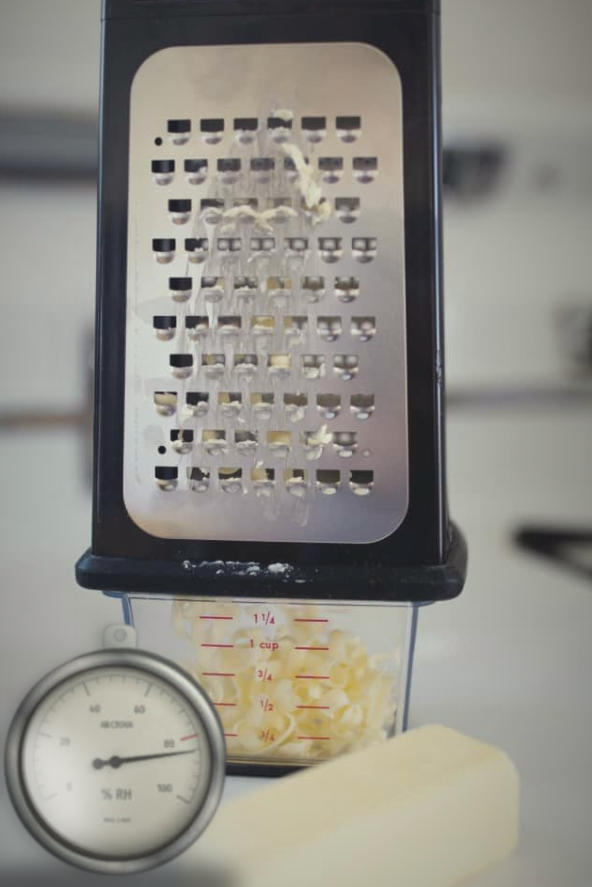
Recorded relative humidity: 84; %
